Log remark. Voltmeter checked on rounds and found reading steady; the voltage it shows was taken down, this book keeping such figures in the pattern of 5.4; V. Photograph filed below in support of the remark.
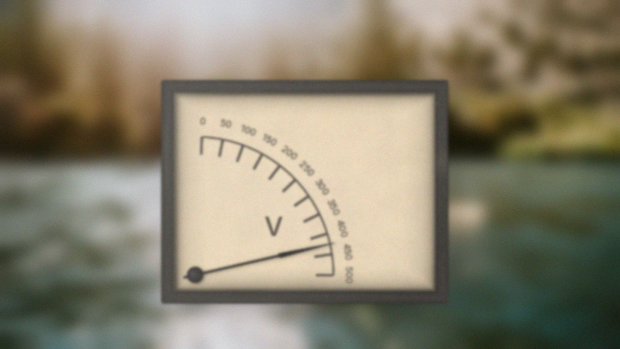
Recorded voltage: 425; V
